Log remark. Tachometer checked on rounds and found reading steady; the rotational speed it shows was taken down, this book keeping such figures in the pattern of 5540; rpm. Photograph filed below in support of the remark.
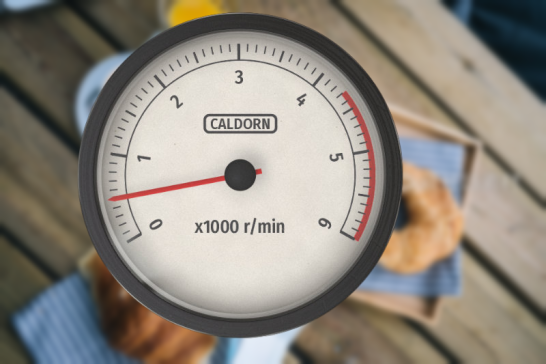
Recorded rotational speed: 500; rpm
